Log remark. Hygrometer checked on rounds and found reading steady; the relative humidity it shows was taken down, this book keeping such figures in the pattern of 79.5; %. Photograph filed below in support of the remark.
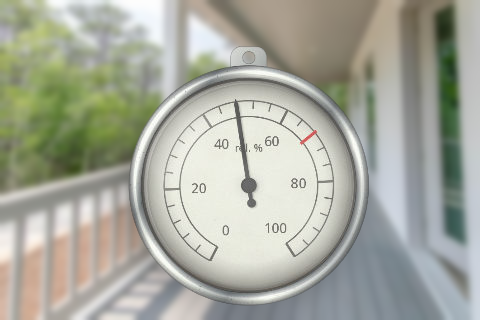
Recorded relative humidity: 48; %
